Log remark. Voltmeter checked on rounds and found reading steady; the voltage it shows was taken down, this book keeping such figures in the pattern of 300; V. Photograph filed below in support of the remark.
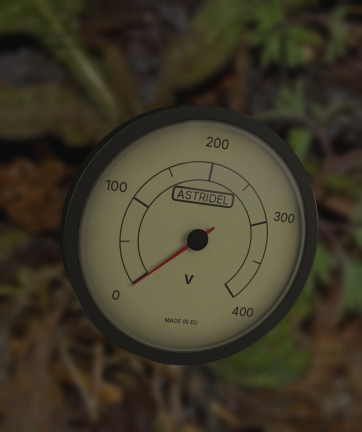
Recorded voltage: 0; V
